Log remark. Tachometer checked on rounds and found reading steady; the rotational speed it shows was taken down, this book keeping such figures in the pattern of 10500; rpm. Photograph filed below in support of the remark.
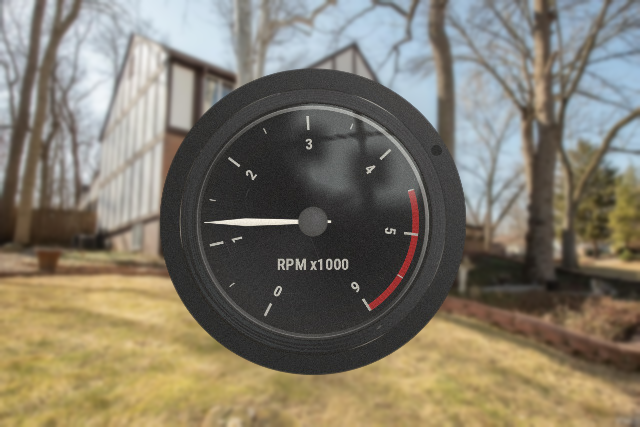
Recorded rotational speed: 1250; rpm
